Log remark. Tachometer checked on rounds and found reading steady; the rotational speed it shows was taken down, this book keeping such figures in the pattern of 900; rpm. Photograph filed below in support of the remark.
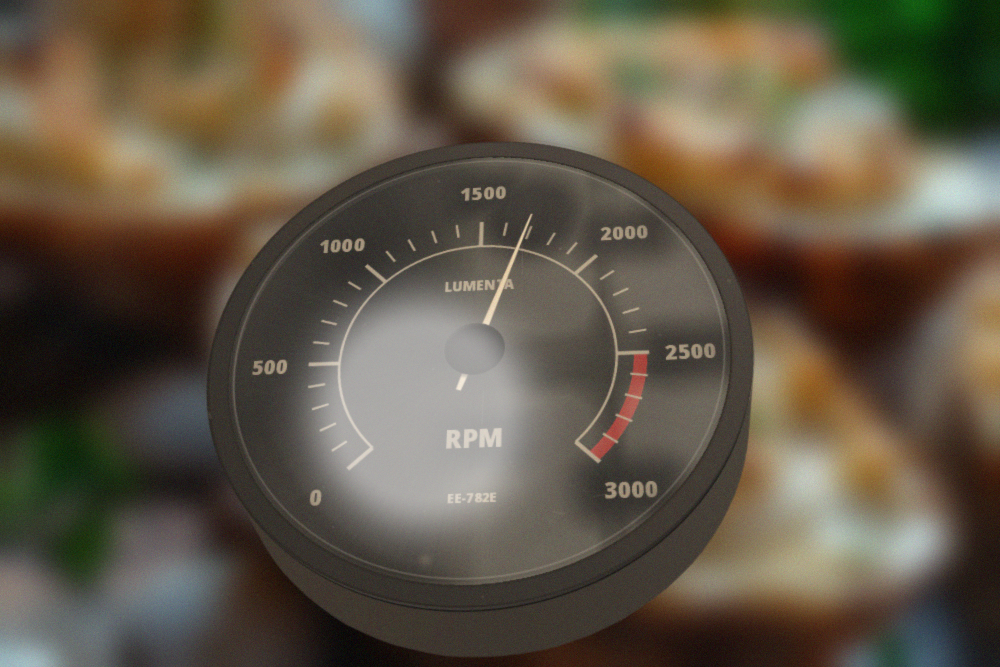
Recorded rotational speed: 1700; rpm
